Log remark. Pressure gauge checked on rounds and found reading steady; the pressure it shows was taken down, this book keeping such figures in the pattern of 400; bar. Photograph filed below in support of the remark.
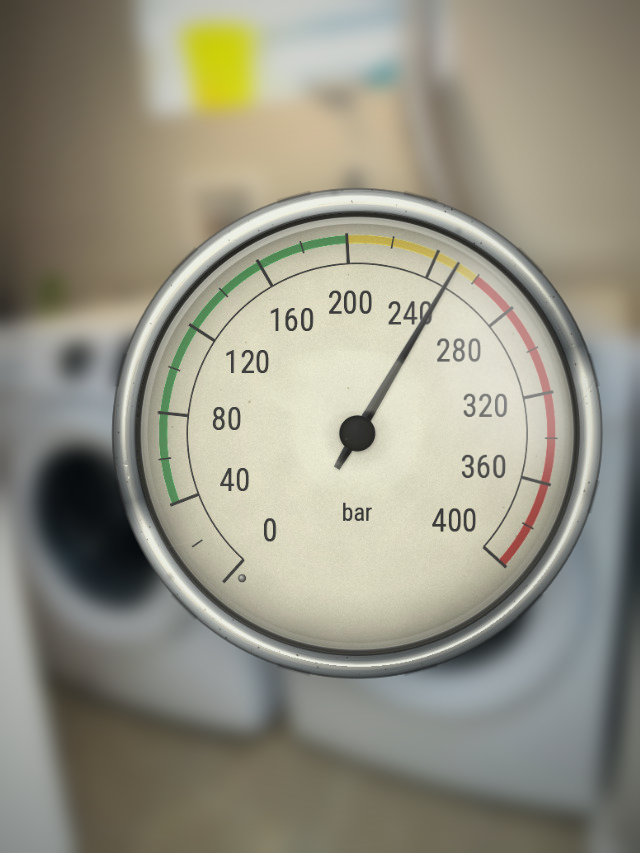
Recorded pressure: 250; bar
